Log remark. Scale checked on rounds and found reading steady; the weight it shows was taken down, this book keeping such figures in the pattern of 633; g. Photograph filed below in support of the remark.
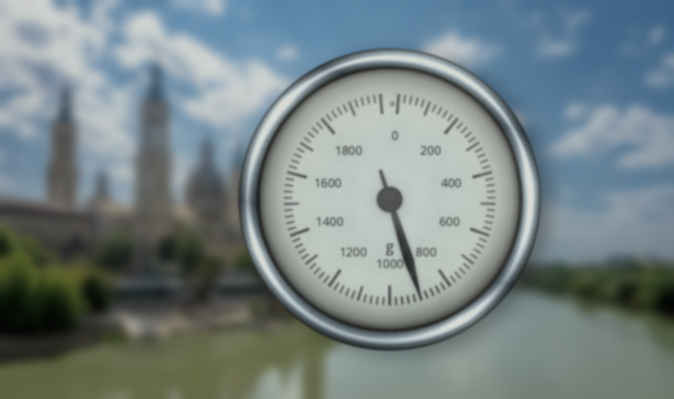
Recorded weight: 900; g
